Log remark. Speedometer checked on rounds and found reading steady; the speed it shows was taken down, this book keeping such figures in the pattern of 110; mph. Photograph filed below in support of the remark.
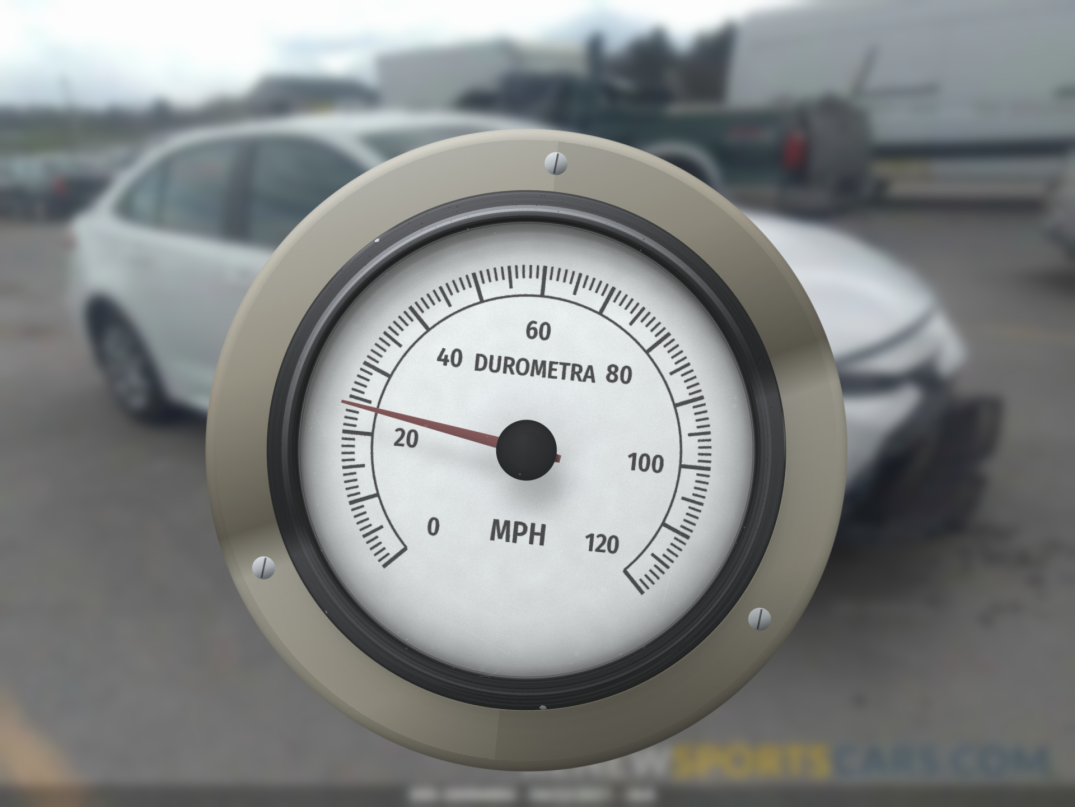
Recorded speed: 24; mph
